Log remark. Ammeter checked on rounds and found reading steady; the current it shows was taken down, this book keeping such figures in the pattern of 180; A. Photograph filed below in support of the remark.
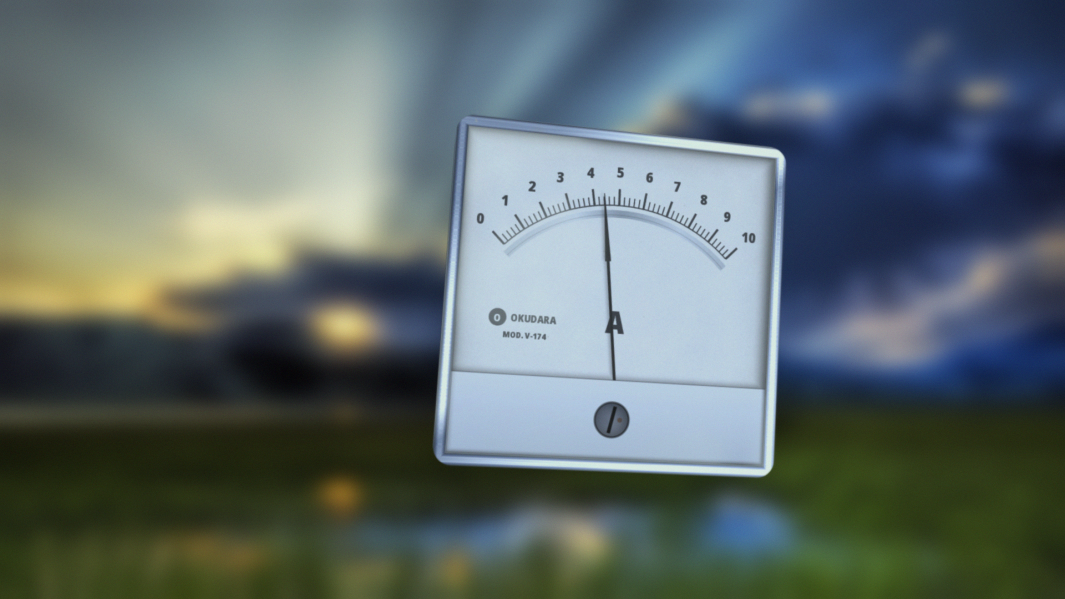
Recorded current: 4.4; A
